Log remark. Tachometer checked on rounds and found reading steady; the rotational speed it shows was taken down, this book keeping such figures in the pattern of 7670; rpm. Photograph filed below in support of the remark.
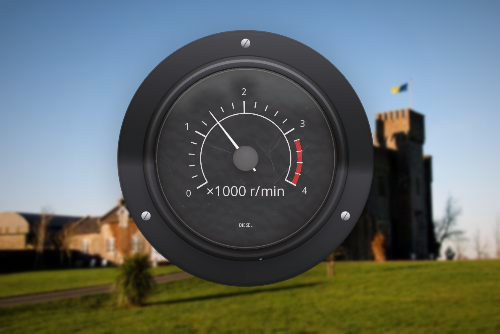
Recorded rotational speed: 1400; rpm
